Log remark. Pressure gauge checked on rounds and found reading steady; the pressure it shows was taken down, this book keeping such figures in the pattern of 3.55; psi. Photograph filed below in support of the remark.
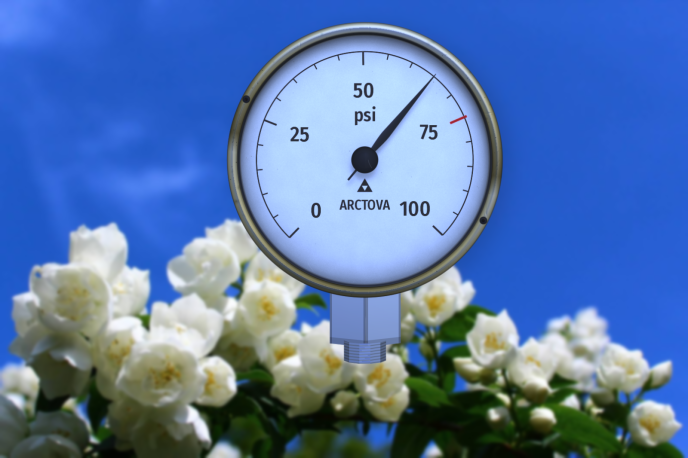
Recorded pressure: 65; psi
